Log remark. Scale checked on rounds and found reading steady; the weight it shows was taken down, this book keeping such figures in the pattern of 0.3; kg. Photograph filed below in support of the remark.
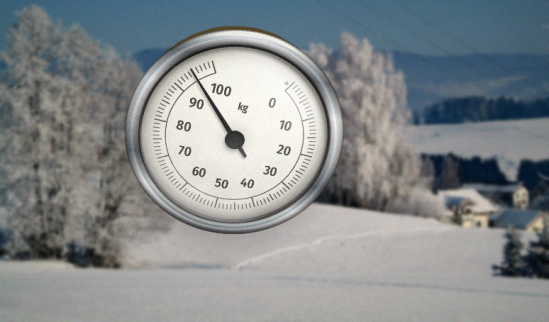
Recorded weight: 95; kg
